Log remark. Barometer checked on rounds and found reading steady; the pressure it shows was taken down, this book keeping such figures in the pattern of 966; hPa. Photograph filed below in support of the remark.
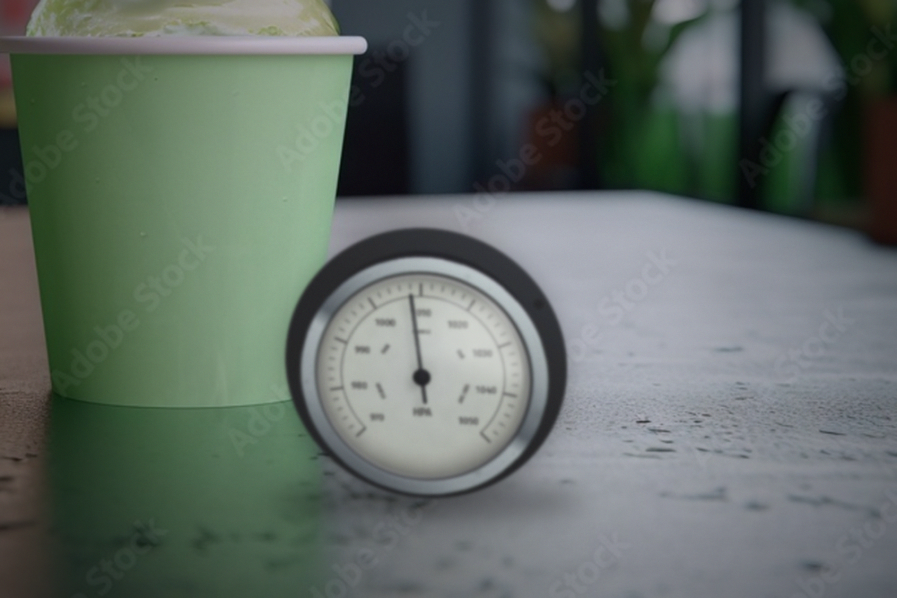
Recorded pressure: 1008; hPa
